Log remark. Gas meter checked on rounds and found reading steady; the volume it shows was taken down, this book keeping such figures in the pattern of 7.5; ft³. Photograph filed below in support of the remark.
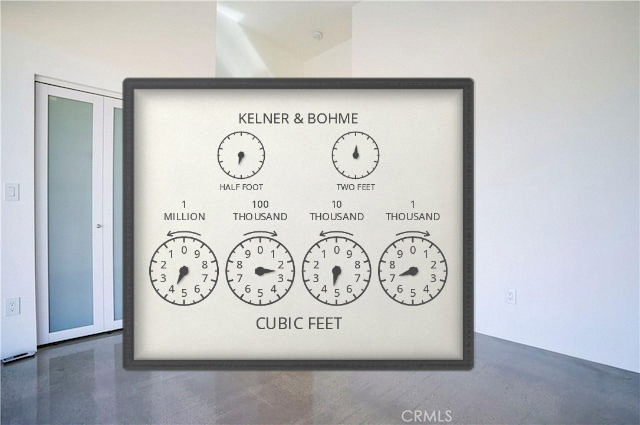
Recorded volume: 424700; ft³
